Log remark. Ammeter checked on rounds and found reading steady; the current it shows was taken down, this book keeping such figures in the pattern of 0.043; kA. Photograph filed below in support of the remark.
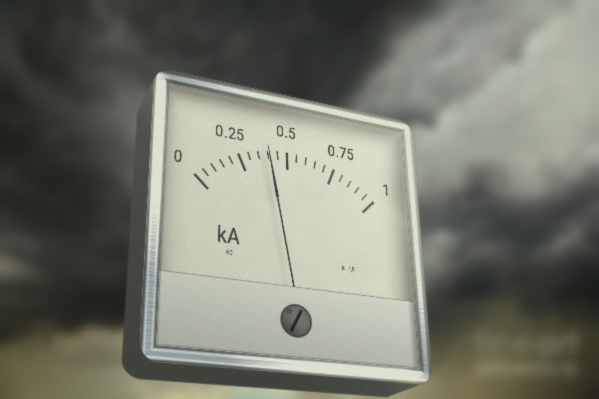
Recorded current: 0.4; kA
